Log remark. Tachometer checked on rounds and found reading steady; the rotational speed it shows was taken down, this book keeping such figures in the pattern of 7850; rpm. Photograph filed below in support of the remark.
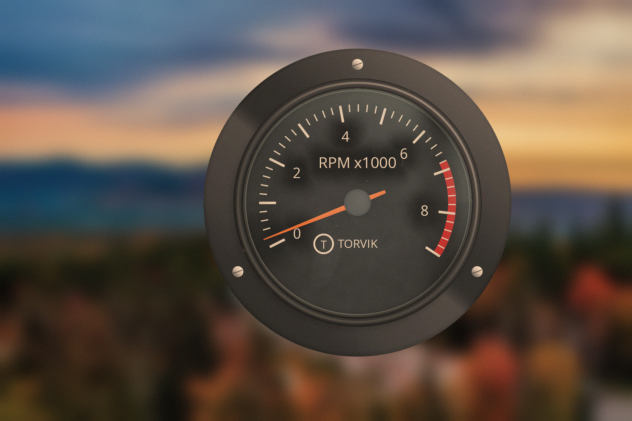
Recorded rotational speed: 200; rpm
